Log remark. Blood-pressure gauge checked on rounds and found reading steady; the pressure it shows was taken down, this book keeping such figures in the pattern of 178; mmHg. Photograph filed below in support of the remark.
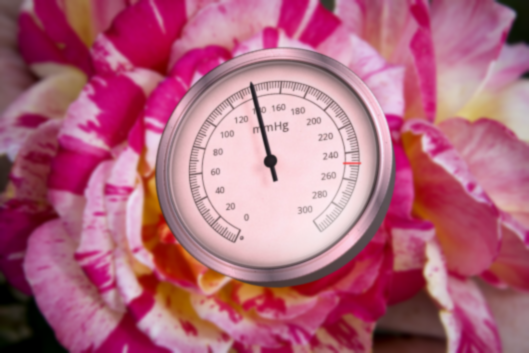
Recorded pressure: 140; mmHg
